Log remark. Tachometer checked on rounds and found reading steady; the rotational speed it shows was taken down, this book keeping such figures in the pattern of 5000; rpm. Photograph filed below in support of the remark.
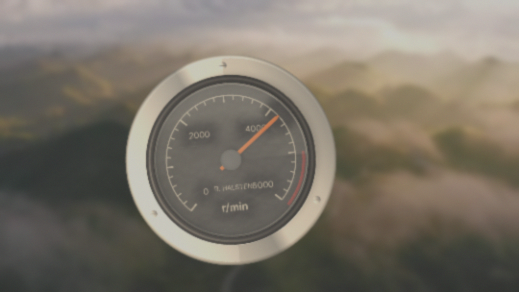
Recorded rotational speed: 4200; rpm
